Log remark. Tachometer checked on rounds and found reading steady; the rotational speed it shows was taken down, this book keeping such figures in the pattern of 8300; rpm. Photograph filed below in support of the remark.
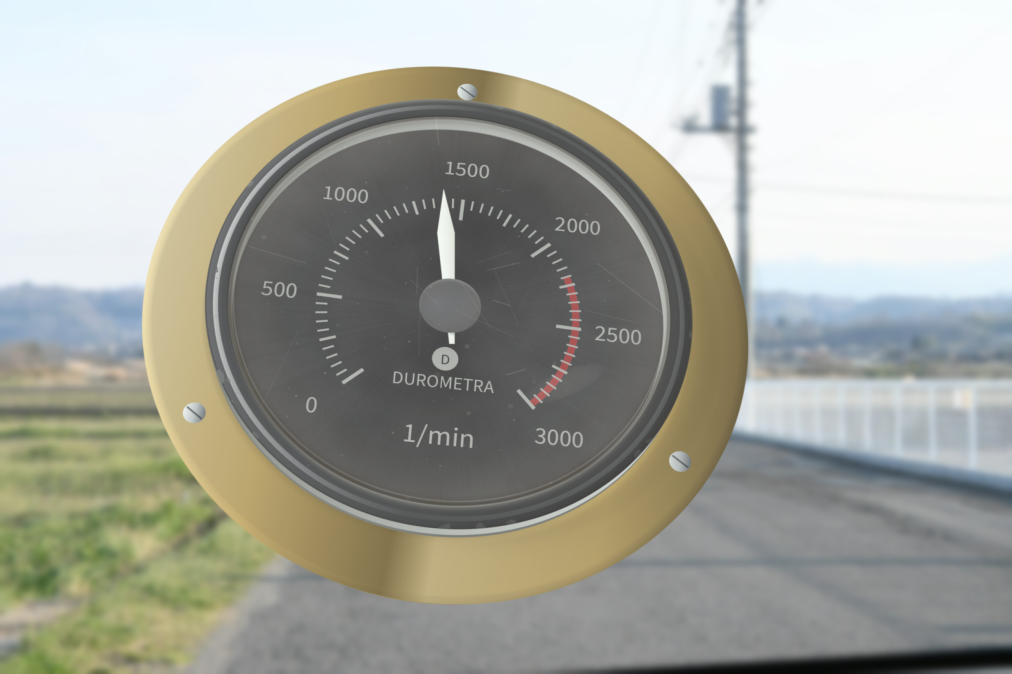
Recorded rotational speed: 1400; rpm
